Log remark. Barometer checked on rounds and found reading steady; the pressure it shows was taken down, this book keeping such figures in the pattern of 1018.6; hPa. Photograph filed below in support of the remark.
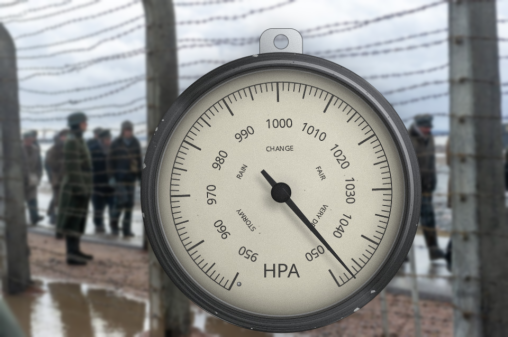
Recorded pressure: 1047; hPa
